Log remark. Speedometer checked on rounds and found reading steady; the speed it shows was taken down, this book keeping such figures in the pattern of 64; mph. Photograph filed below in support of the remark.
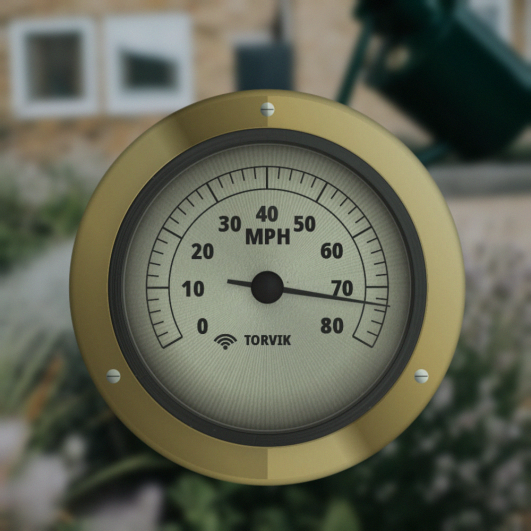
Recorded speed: 73; mph
